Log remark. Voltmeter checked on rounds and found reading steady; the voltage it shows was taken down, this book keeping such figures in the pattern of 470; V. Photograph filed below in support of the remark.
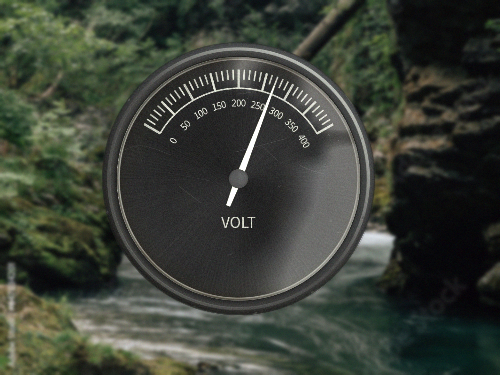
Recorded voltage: 270; V
